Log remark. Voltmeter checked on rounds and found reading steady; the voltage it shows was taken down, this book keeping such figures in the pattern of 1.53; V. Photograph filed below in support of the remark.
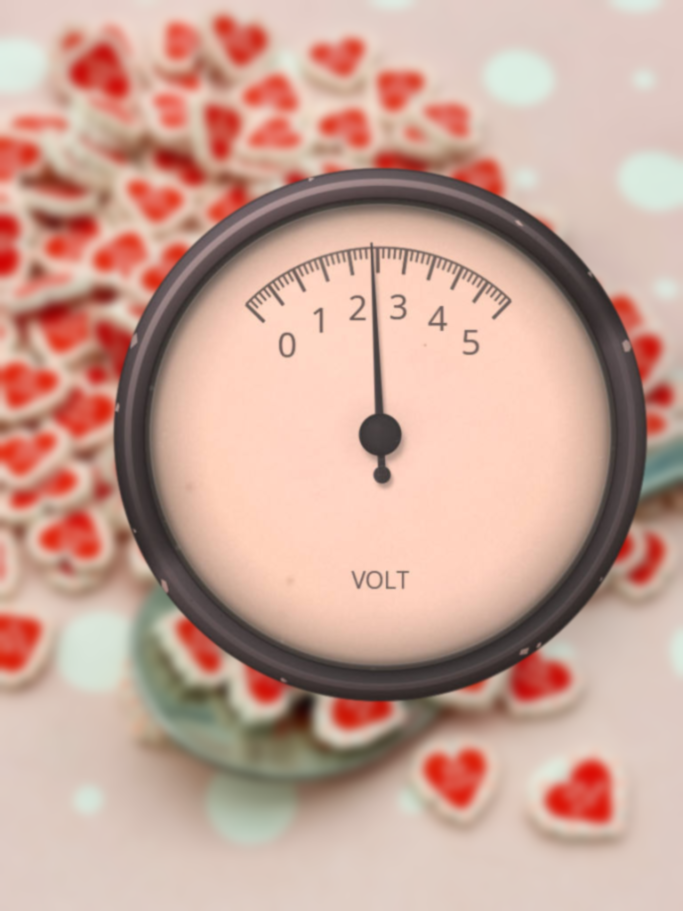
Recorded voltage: 2.4; V
